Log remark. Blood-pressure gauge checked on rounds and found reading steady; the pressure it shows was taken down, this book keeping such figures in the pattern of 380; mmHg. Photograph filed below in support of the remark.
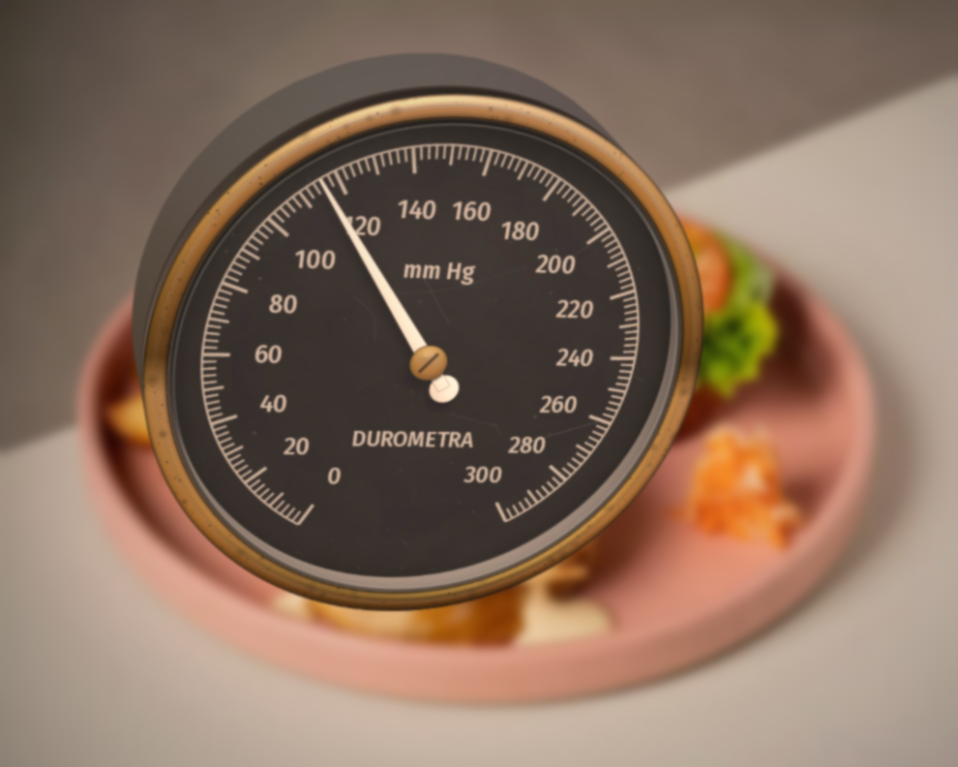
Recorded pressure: 116; mmHg
